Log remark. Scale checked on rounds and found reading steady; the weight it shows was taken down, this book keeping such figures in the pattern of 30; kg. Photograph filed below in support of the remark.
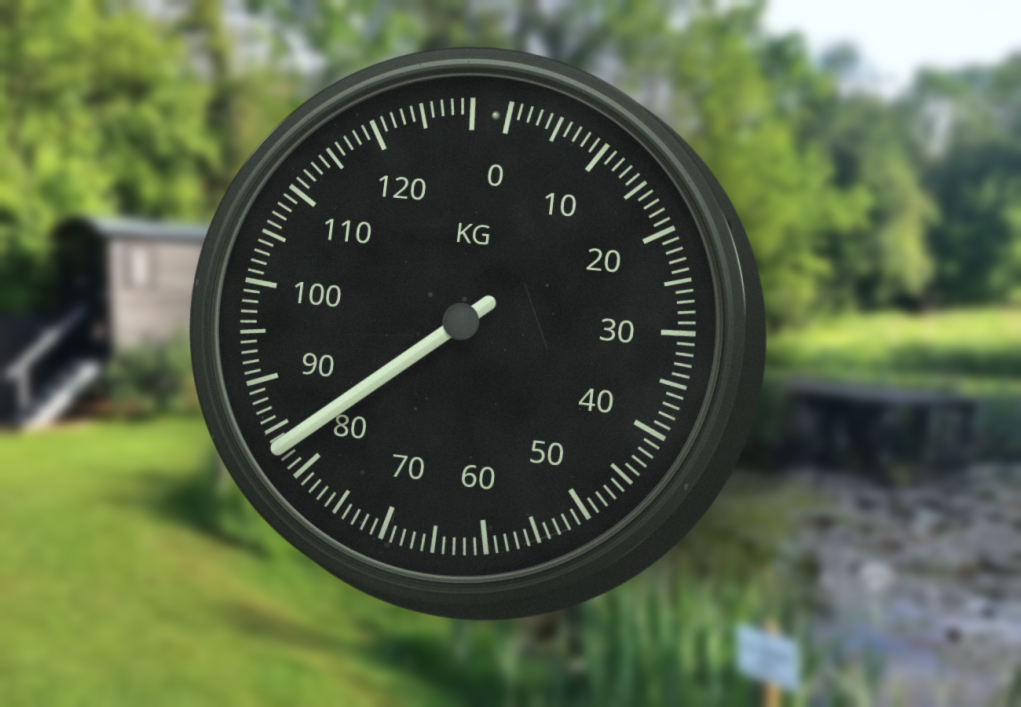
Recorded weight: 83; kg
